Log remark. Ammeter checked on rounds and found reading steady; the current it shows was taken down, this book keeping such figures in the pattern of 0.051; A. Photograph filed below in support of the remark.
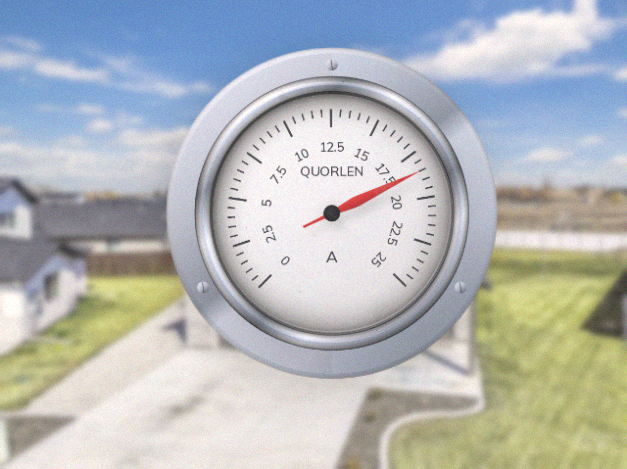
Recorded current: 18.5; A
